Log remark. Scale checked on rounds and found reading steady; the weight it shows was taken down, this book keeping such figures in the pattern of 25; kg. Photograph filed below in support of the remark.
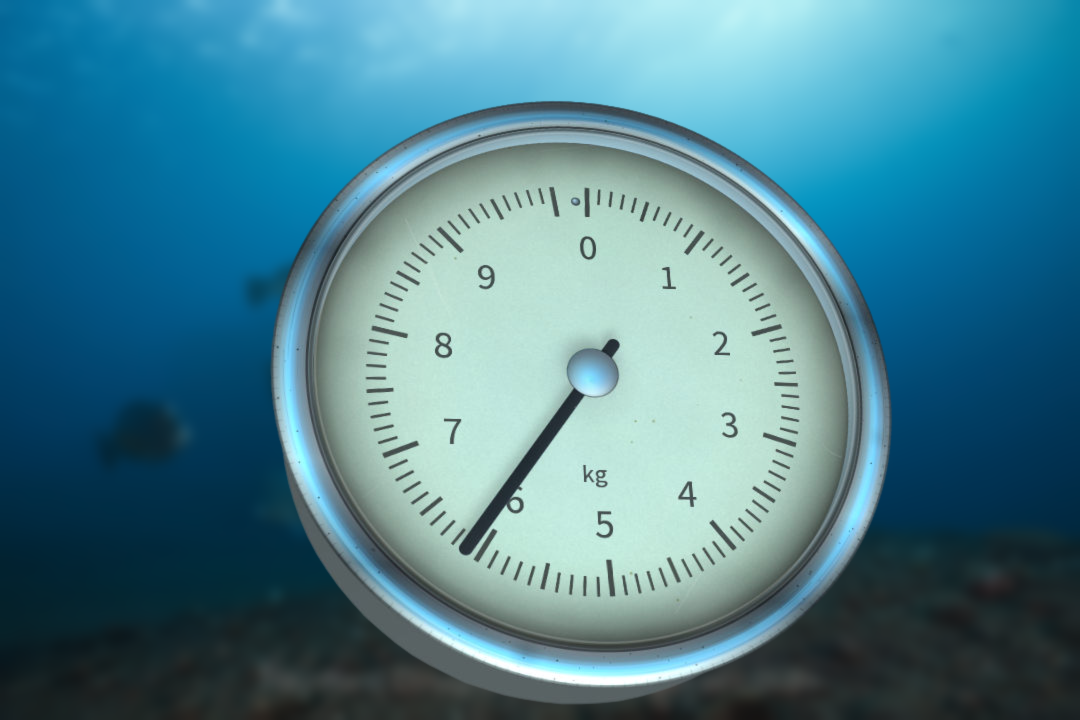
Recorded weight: 6.1; kg
